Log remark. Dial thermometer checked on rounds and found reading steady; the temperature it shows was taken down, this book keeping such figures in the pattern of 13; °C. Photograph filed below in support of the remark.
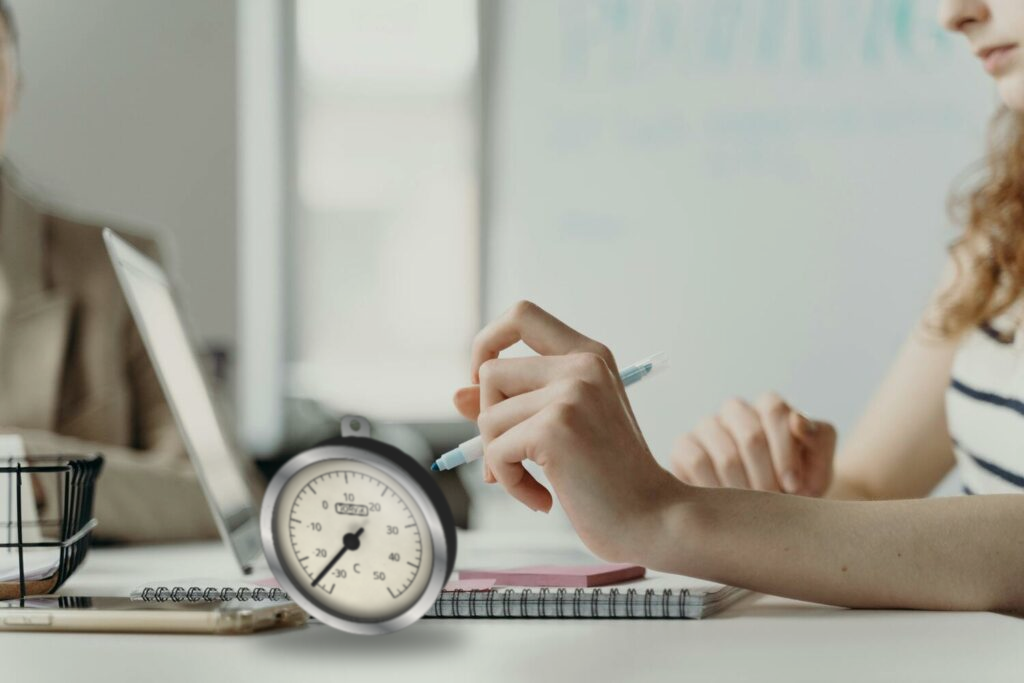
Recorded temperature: -26; °C
